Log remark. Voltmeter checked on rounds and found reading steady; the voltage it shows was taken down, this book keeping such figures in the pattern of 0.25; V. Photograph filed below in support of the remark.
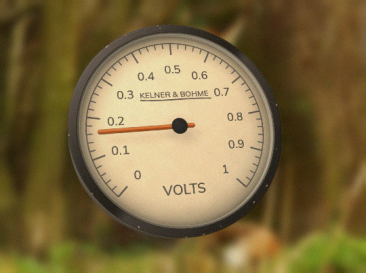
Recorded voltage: 0.16; V
